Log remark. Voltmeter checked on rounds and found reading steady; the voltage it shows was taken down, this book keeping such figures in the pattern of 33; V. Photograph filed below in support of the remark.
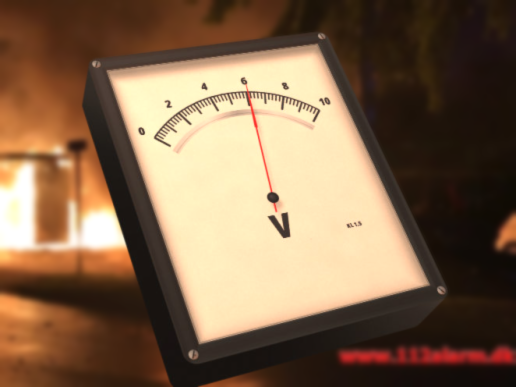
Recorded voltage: 6; V
